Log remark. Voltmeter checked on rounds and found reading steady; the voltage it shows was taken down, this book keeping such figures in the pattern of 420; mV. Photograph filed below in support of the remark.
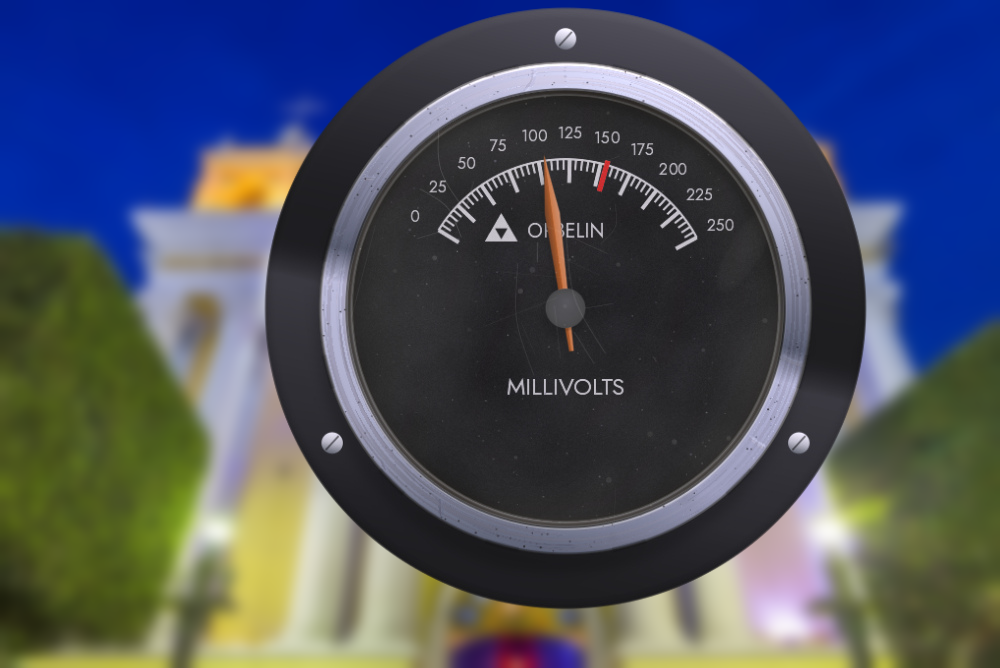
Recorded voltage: 105; mV
